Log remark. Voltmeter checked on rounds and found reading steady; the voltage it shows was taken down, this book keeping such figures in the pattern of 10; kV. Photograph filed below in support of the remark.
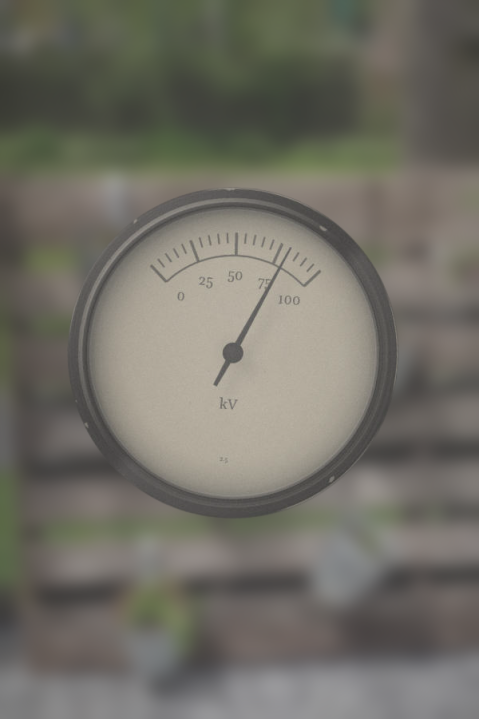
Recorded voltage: 80; kV
